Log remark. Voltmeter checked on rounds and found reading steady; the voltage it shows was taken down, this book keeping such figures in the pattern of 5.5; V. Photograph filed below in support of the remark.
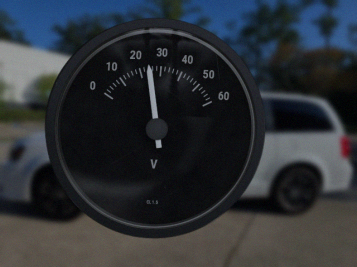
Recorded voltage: 24; V
